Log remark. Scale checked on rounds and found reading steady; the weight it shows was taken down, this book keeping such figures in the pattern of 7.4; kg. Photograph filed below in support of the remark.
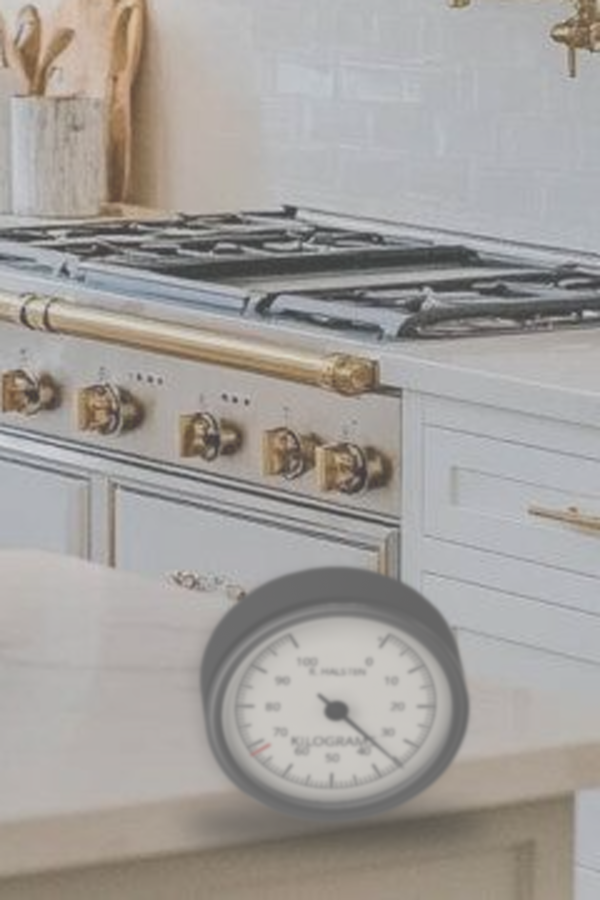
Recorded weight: 35; kg
